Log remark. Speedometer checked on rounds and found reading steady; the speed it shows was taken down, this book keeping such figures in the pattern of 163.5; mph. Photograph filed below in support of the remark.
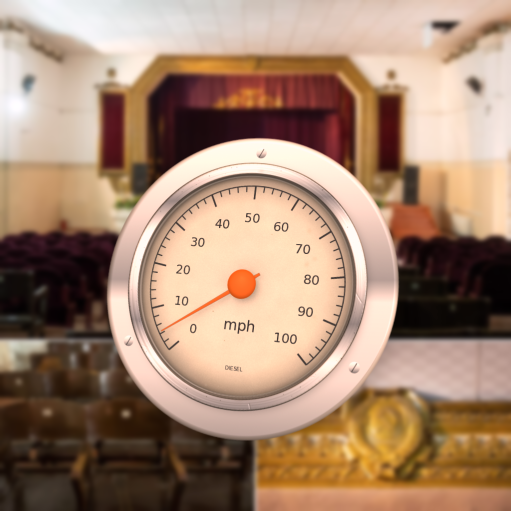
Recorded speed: 4; mph
